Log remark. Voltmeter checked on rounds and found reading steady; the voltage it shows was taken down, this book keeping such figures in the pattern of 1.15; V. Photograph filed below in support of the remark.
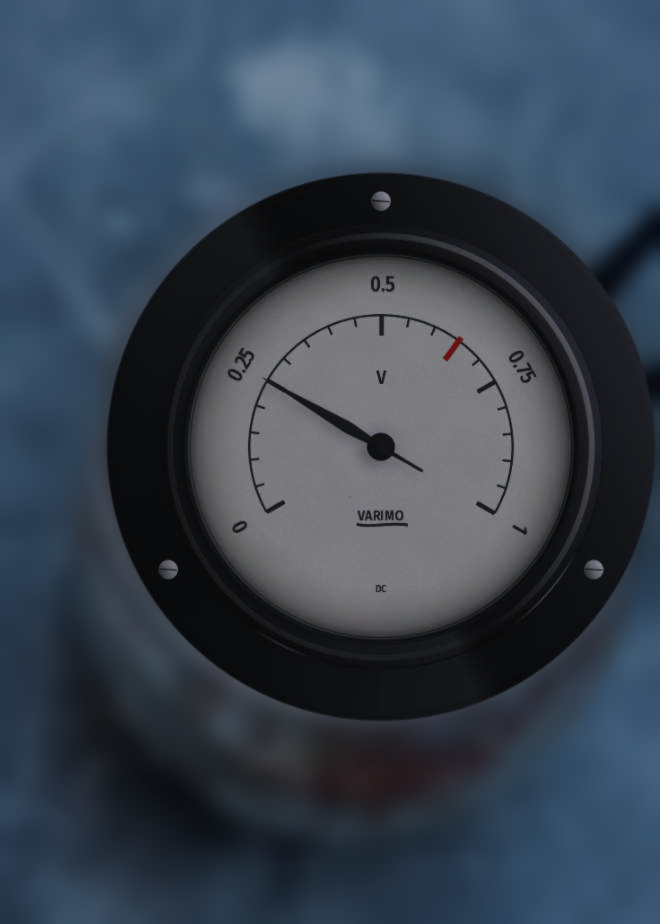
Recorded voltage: 0.25; V
